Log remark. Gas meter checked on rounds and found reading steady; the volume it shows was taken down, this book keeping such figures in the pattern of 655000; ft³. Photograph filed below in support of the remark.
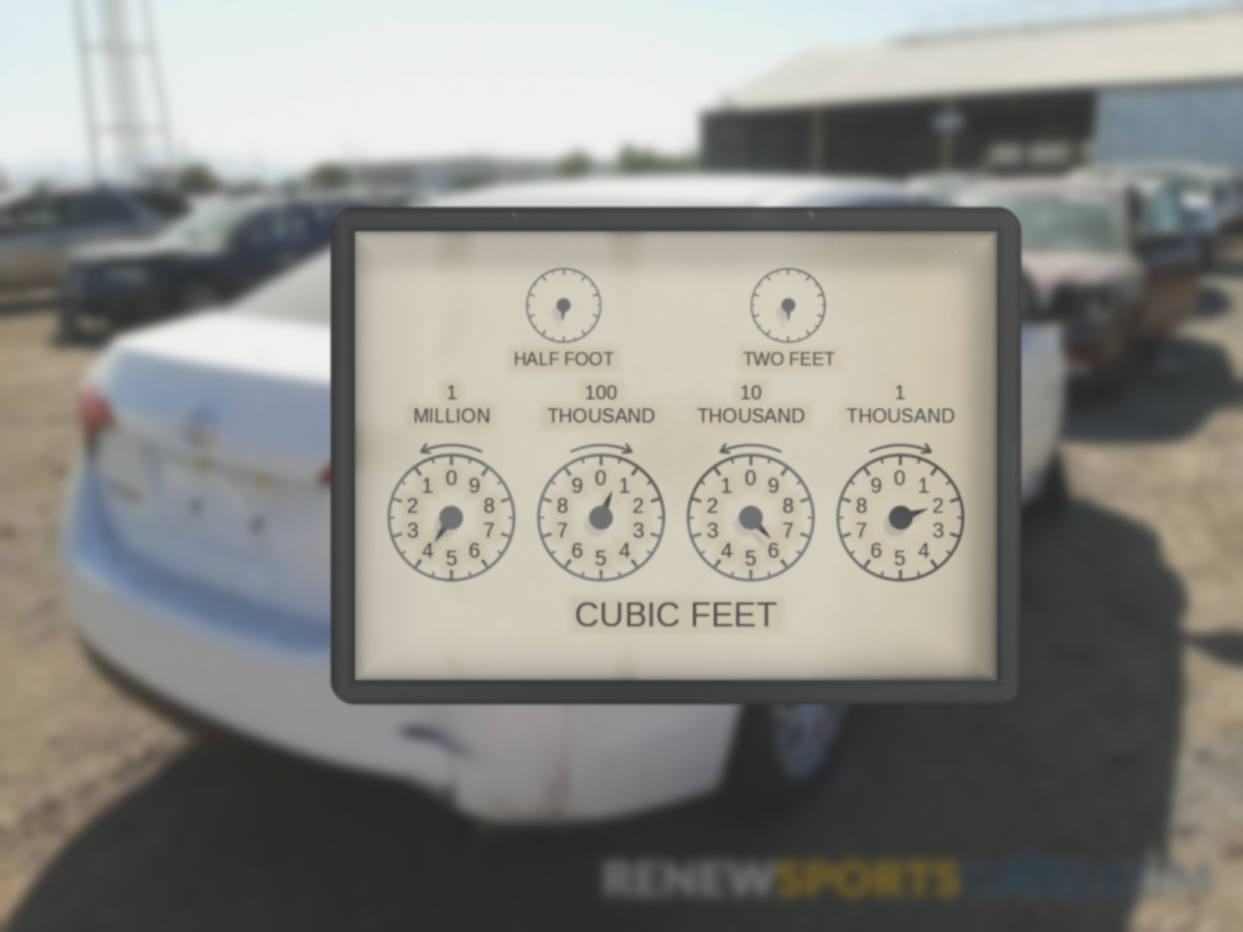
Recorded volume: 406200; ft³
